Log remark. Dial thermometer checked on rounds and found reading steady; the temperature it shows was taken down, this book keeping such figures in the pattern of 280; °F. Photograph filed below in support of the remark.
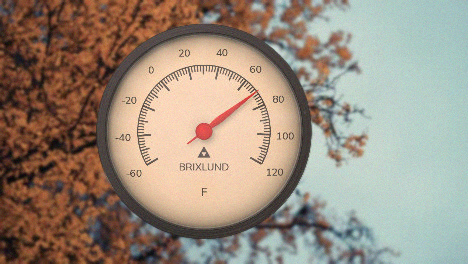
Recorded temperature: 70; °F
